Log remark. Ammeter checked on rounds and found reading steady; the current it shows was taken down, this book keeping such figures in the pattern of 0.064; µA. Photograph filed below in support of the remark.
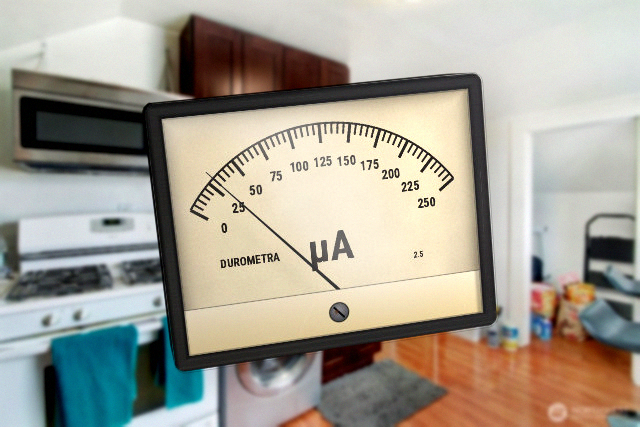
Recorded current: 30; µA
